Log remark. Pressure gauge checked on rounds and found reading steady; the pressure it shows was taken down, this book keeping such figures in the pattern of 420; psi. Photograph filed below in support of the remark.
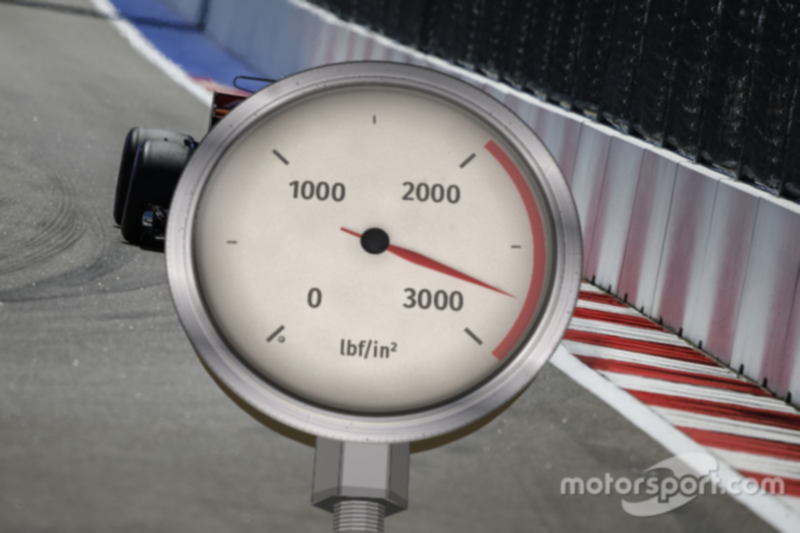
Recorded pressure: 2750; psi
